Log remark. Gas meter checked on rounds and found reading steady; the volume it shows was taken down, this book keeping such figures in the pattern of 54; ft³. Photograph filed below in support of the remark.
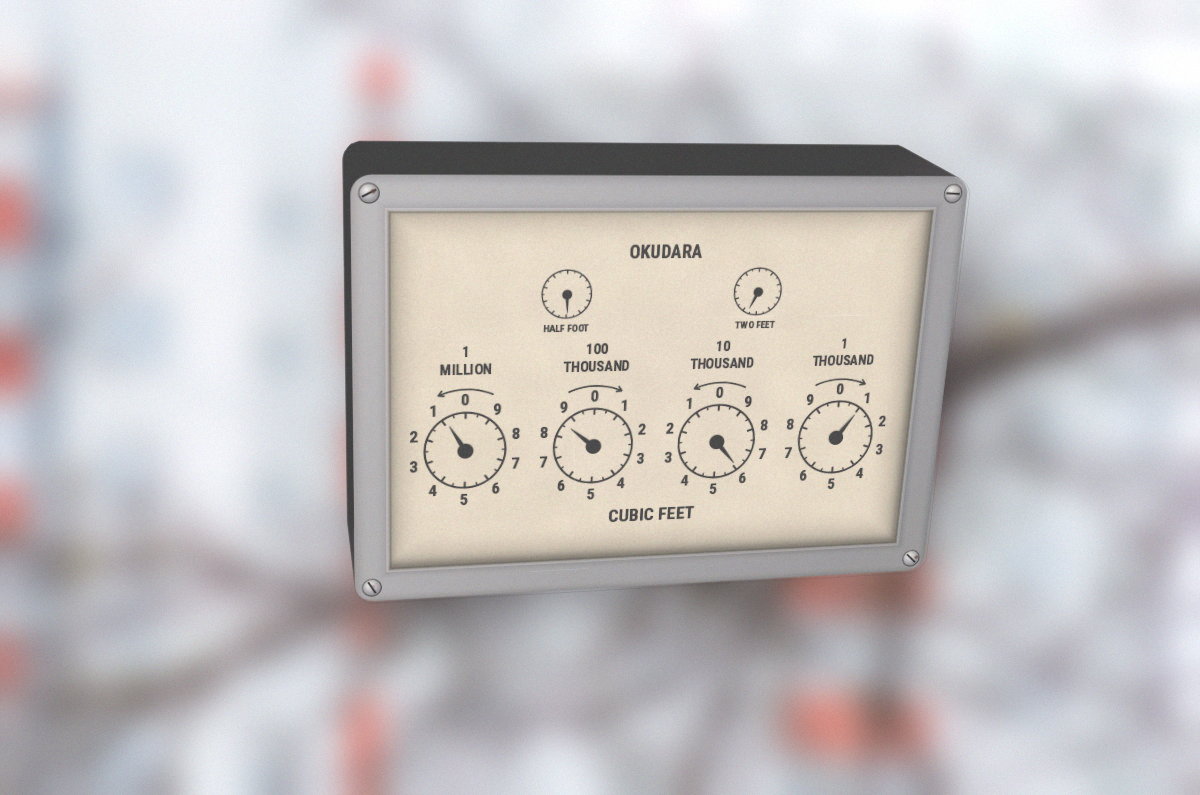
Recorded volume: 86100; ft³
